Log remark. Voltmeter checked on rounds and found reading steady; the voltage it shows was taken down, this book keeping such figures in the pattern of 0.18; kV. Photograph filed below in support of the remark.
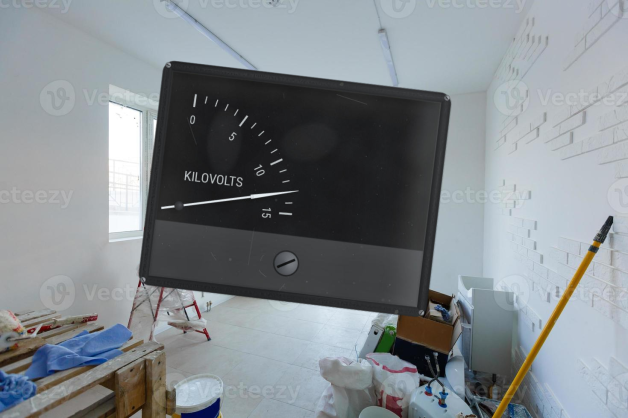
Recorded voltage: 13; kV
